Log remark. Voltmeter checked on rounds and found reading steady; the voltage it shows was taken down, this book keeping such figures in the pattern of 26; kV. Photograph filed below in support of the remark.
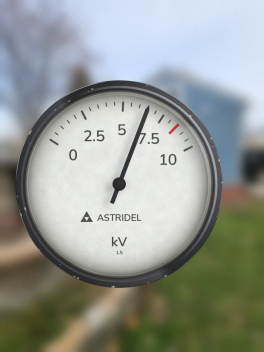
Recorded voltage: 6.5; kV
